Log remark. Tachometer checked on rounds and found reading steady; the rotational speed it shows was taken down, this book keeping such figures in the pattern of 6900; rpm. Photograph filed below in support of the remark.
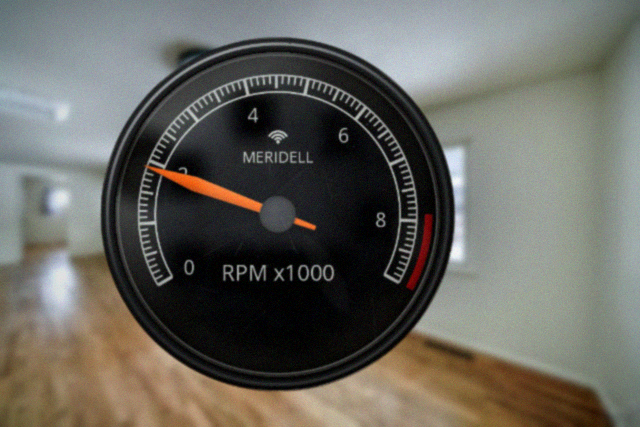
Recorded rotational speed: 1900; rpm
